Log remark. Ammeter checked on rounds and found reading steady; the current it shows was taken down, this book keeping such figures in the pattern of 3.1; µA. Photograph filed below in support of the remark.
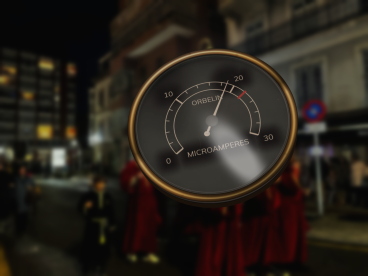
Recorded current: 19; µA
